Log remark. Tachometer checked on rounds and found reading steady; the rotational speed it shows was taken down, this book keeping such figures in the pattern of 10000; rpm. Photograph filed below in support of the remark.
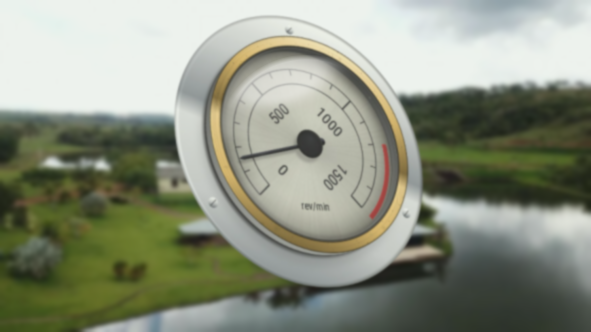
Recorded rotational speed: 150; rpm
